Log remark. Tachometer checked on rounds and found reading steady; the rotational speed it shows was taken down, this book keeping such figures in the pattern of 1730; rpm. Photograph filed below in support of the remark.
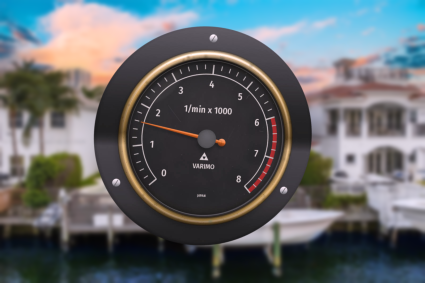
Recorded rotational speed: 1600; rpm
